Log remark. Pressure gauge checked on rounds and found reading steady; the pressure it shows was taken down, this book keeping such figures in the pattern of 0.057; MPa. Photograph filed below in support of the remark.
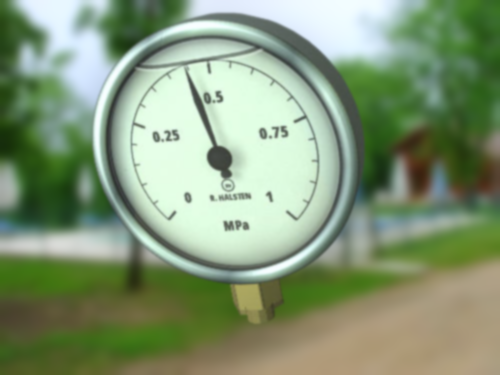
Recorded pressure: 0.45; MPa
